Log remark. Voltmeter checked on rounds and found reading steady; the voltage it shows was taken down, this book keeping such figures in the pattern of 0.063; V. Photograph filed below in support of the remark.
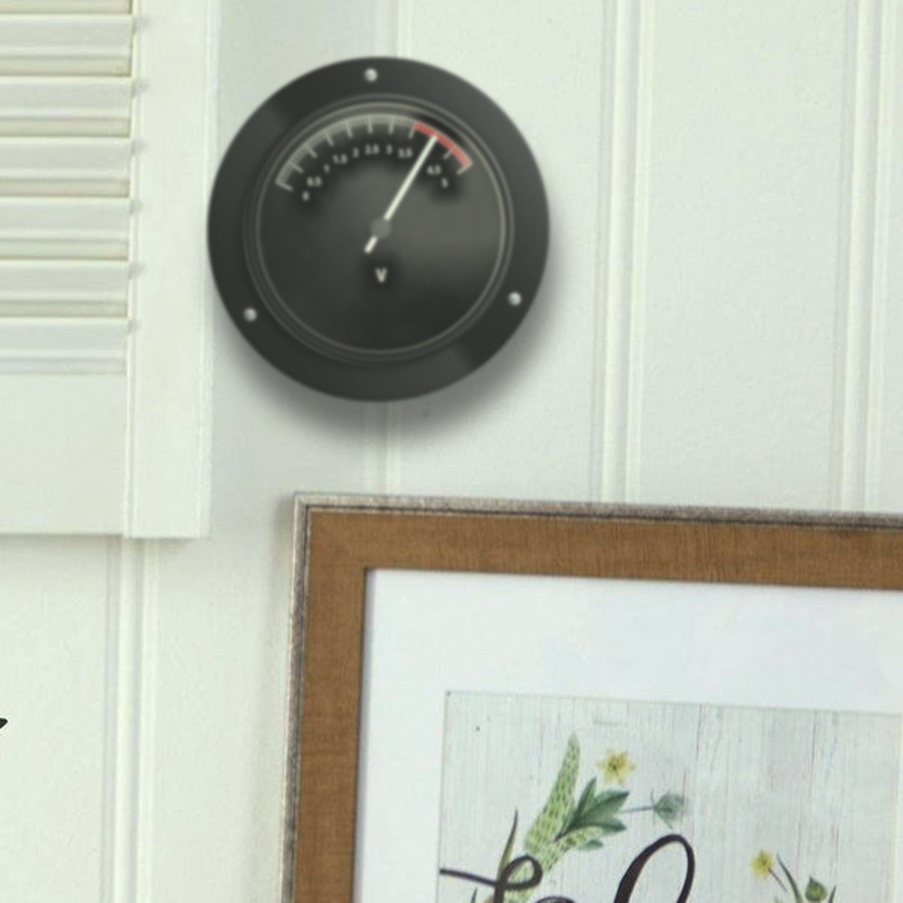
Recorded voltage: 4; V
